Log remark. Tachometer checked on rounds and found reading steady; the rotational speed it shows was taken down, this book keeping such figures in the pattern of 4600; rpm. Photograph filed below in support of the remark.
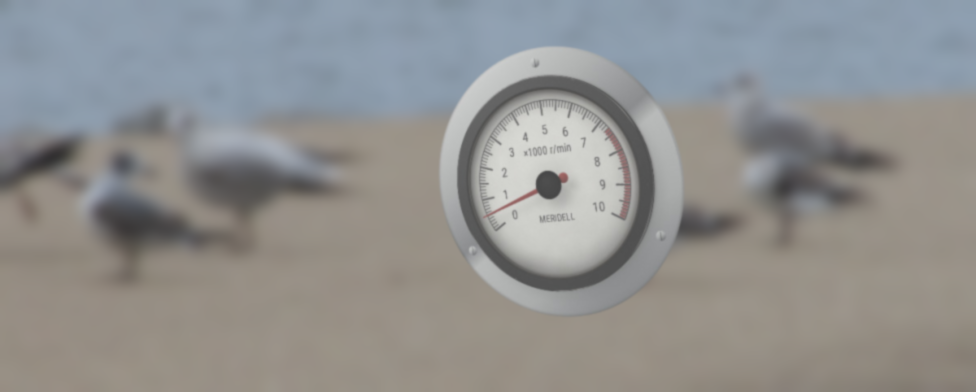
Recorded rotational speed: 500; rpm
